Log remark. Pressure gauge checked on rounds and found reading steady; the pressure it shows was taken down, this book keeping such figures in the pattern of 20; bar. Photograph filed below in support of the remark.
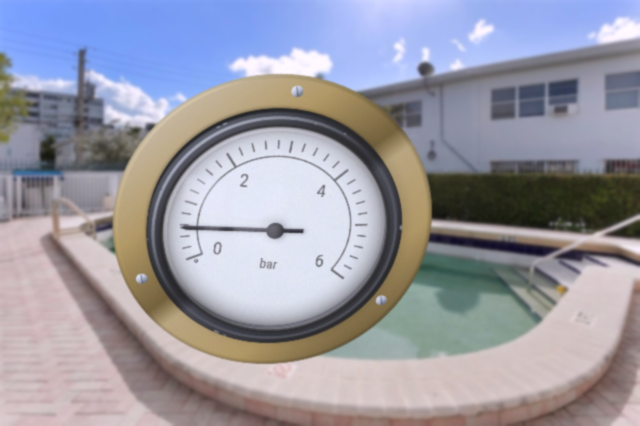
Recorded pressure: 0.6; bar
